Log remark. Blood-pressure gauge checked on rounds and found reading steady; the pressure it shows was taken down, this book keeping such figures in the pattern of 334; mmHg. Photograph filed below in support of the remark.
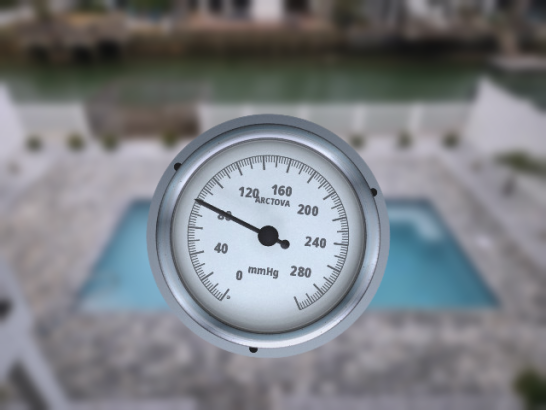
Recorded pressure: 80; mmHg
